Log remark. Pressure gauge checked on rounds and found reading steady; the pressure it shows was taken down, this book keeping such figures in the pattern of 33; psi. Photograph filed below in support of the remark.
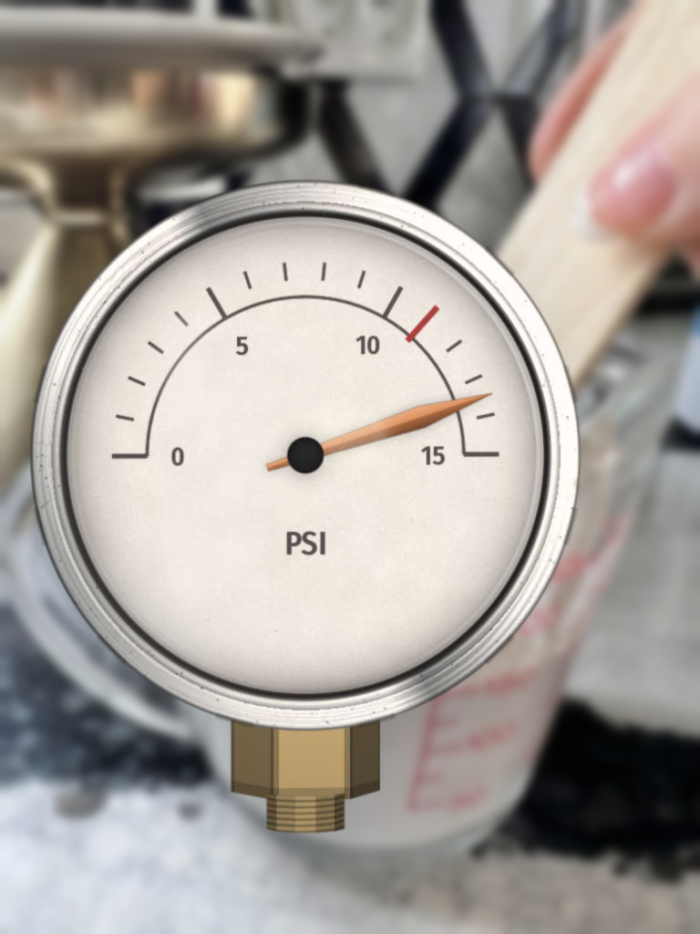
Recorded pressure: 13.5; psi
